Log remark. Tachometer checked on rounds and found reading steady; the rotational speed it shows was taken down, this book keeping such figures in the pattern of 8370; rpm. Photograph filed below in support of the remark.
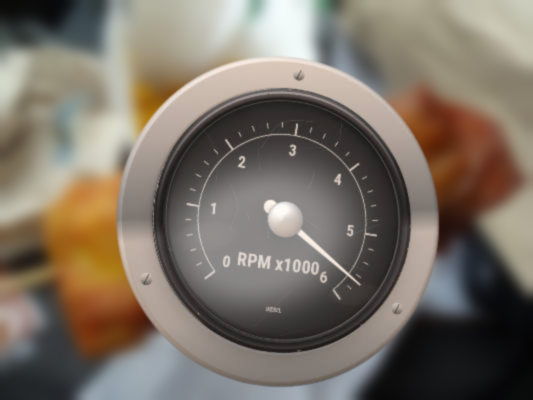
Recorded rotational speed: 5700; rpm
